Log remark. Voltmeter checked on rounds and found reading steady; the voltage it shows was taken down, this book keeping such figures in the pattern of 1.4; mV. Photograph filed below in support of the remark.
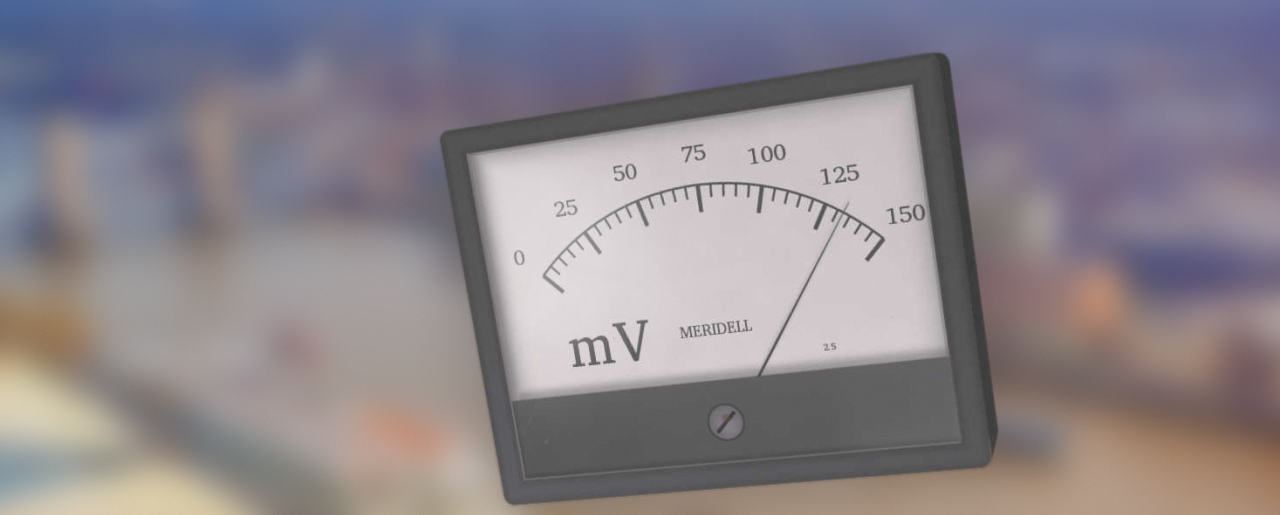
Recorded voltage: 132.5; mV
